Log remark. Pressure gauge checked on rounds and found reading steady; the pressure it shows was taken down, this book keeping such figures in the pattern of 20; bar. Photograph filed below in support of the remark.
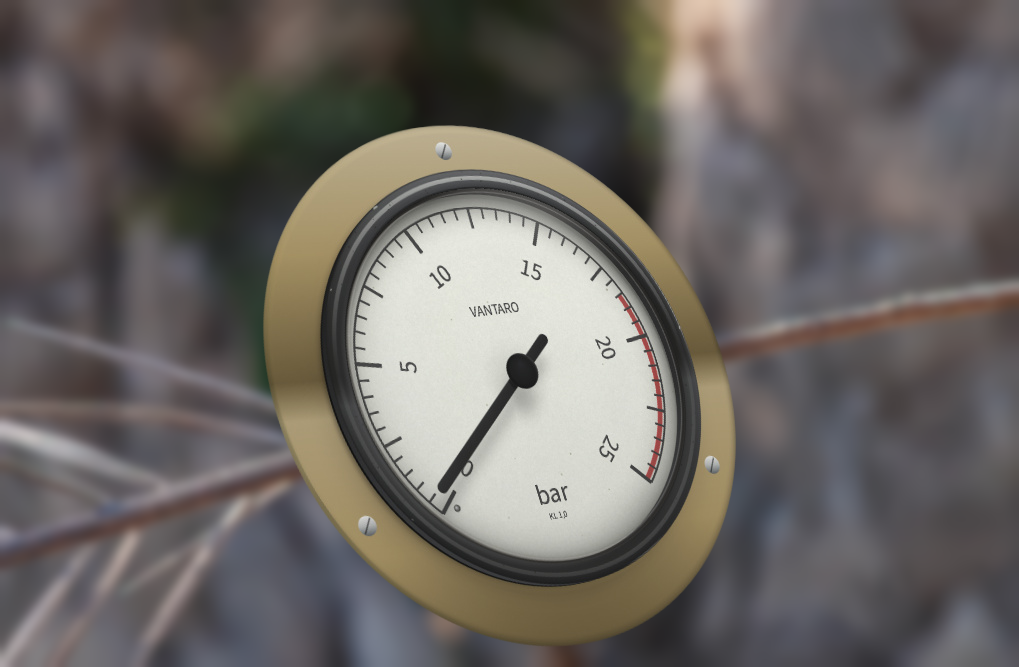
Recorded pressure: 0.5; bar
